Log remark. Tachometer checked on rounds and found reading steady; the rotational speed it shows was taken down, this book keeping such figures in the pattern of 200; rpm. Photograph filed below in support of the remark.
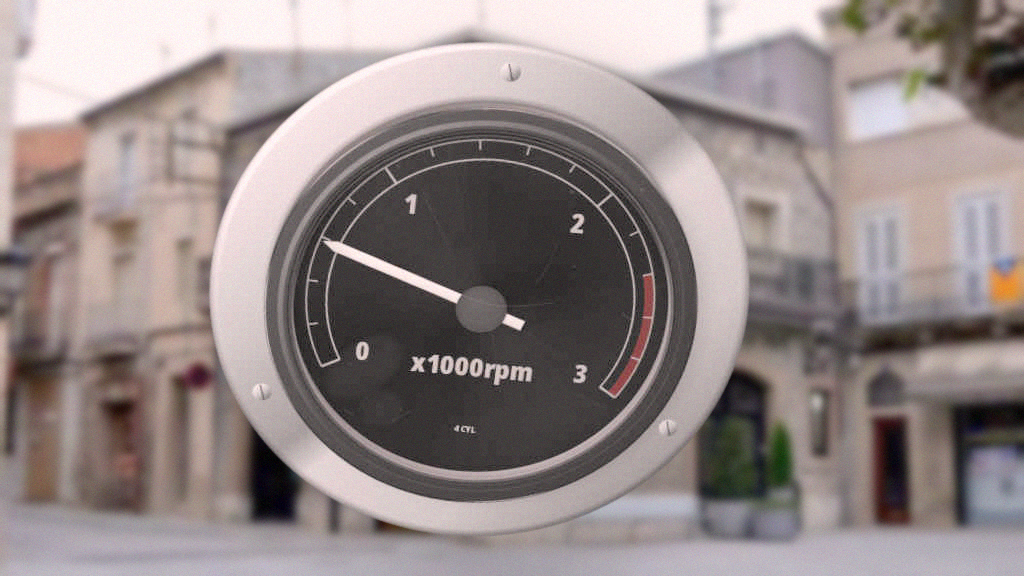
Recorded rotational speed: 600; rpm
